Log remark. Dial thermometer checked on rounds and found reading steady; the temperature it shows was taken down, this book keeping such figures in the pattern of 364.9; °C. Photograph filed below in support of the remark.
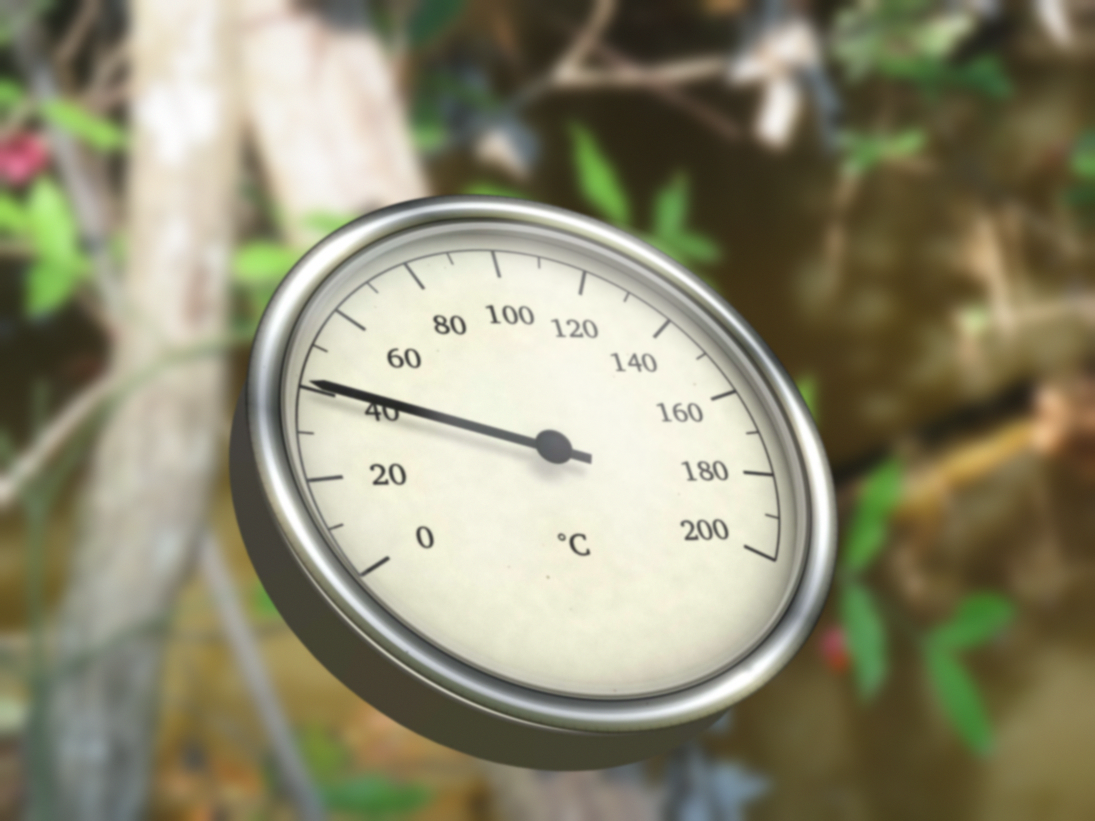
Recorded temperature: 40; °C
